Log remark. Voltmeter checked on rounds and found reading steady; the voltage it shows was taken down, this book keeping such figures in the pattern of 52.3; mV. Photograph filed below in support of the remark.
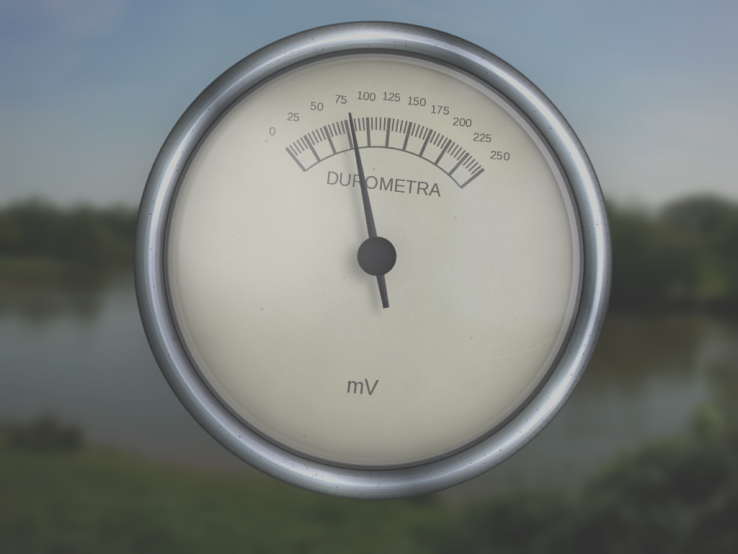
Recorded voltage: 80; mV
